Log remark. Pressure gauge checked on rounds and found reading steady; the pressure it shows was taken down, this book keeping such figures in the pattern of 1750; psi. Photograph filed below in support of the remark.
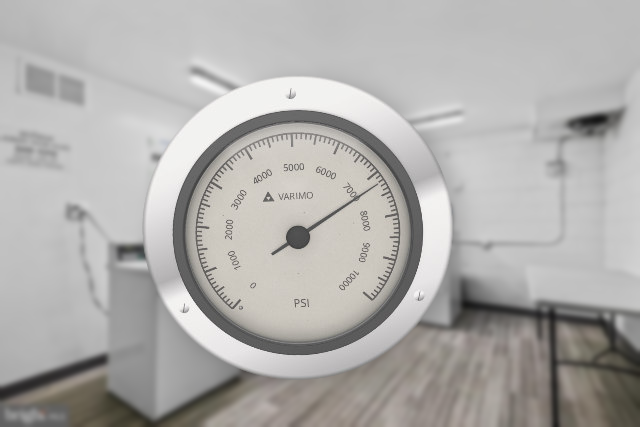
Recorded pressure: 7200; psi
